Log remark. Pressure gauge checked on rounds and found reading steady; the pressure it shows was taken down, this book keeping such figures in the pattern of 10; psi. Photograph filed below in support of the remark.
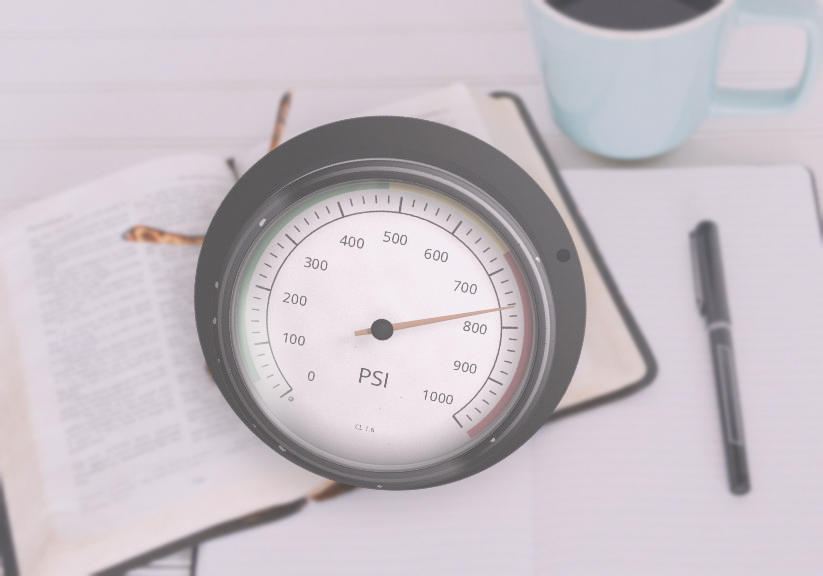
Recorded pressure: 760; psi
